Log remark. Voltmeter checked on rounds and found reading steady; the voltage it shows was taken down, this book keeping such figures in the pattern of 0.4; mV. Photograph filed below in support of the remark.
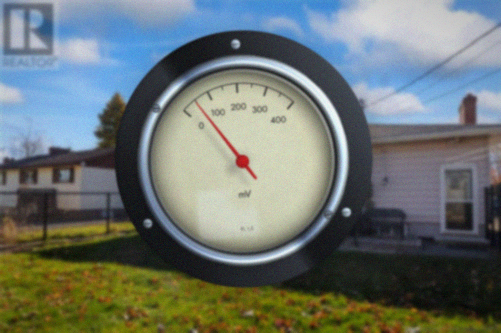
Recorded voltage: 50; mV
